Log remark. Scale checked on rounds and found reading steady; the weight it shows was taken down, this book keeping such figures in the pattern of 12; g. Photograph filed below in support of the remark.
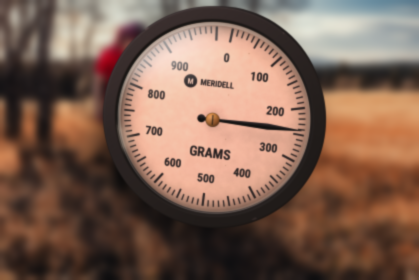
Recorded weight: 240; g
